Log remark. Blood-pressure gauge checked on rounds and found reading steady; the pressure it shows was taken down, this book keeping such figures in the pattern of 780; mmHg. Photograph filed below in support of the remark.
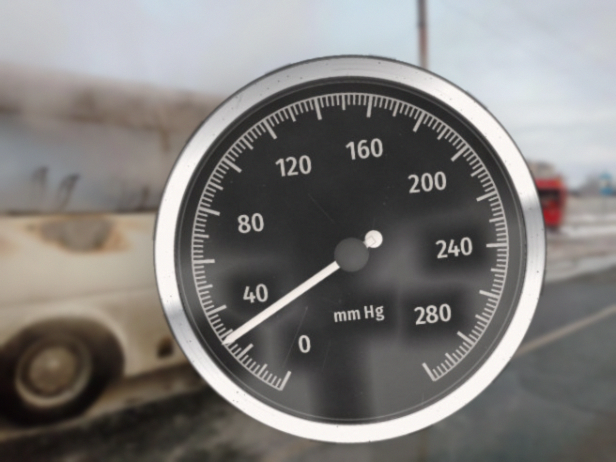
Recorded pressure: 28; mmHg
